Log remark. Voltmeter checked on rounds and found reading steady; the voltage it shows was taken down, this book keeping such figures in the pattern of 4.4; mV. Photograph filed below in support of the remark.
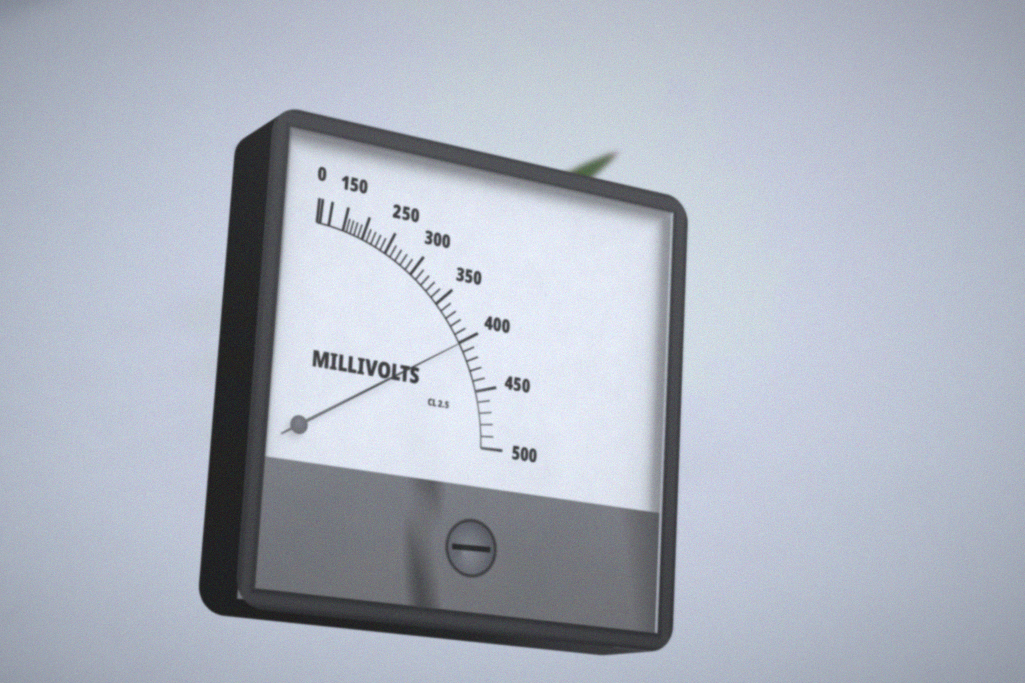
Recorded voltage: 400; mV
